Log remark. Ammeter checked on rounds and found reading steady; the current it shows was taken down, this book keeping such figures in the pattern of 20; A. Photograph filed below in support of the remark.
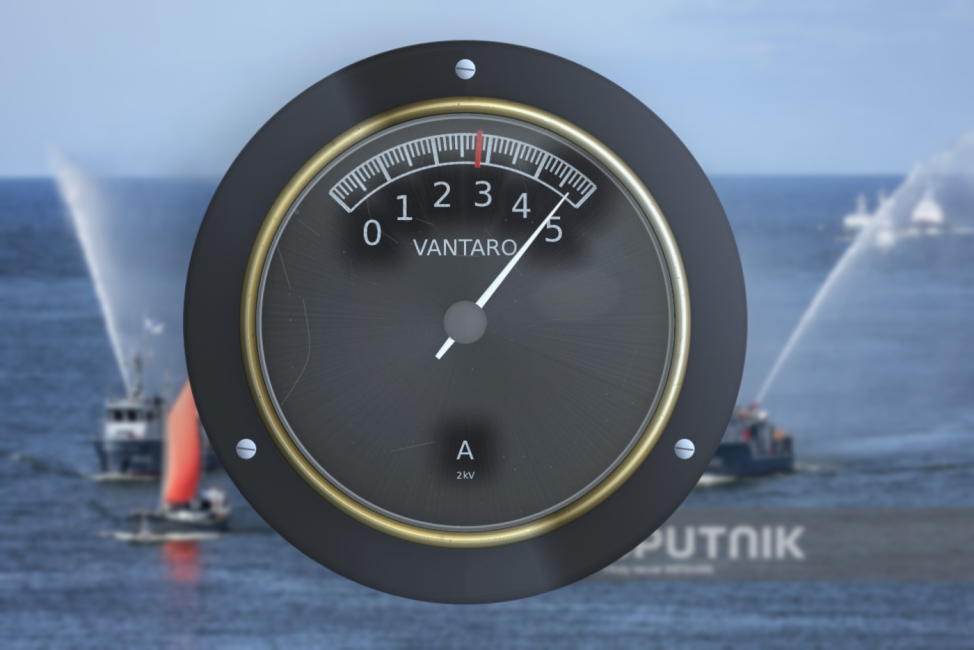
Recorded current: 4.7; A
